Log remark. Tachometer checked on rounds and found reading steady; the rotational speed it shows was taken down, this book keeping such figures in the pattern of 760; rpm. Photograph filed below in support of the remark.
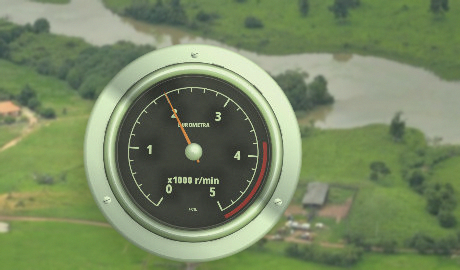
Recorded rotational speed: 2000; rpm
